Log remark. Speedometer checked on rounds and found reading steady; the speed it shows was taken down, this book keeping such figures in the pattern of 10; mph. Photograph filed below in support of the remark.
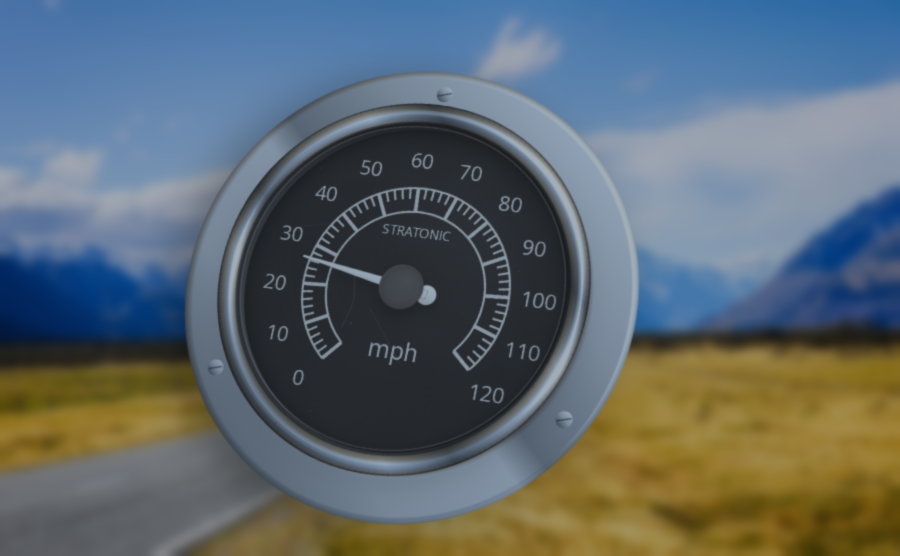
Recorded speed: 26; mph
